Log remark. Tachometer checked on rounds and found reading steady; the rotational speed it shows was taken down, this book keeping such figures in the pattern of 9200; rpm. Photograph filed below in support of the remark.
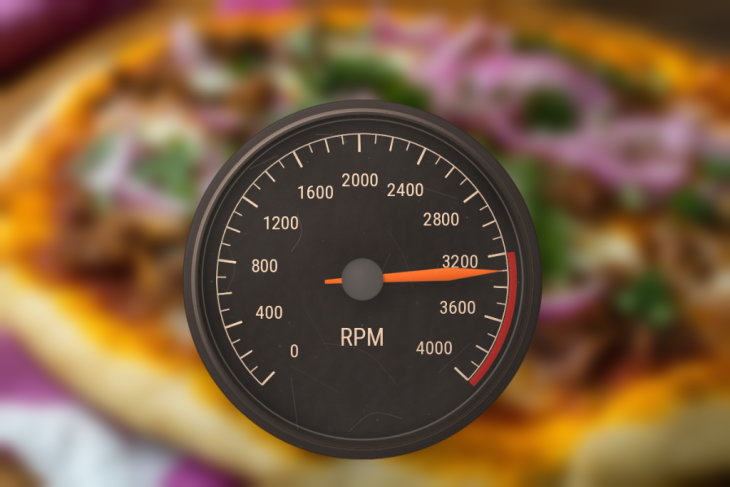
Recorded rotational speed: 3300; rpm
